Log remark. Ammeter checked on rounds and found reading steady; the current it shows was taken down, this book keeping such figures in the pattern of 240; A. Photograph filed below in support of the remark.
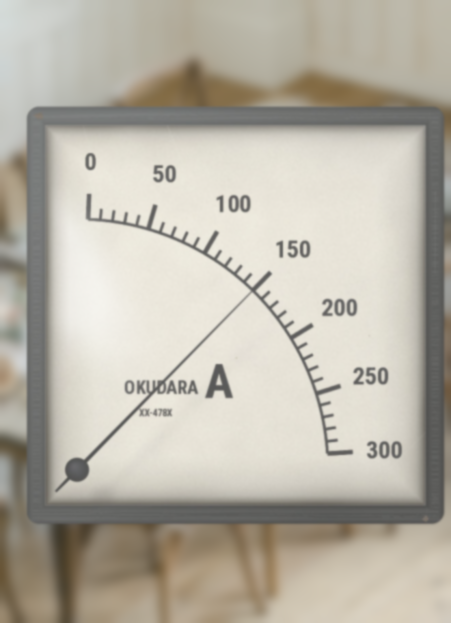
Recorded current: 150; A
